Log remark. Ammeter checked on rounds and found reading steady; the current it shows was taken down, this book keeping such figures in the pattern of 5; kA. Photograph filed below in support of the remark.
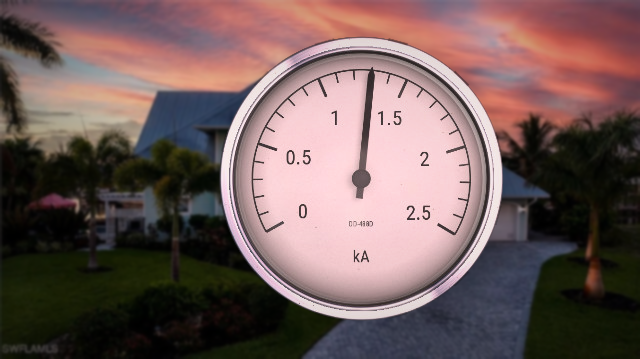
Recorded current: 1.3; kA
